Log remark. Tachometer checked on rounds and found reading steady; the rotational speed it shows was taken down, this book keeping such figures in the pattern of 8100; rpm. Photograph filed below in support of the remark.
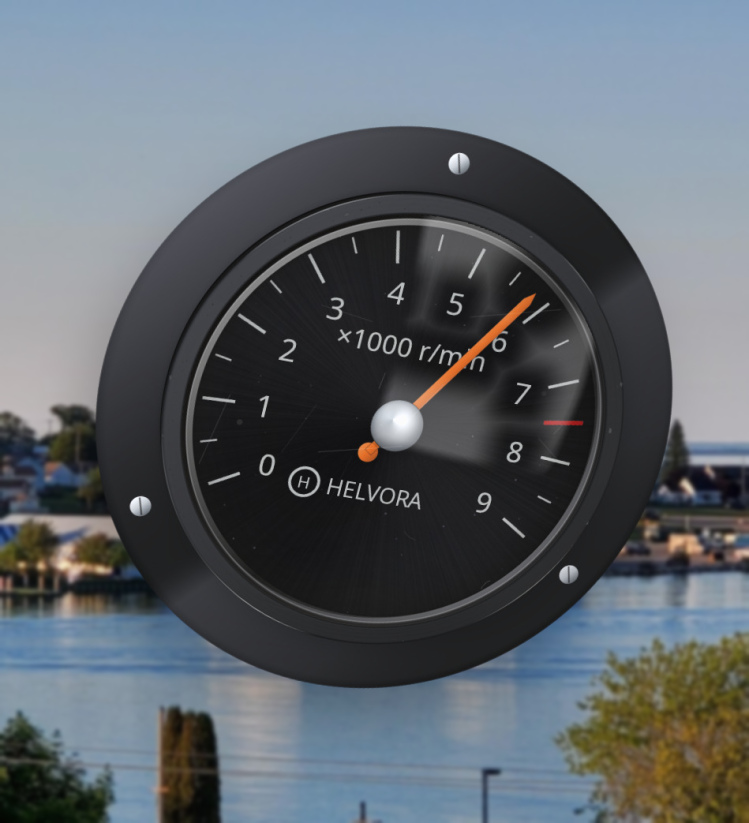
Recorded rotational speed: 5750; rpm
